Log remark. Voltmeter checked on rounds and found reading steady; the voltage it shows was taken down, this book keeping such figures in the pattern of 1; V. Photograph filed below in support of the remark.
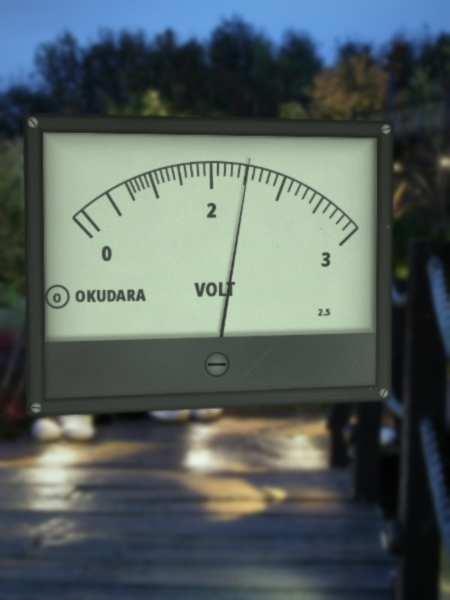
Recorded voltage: 2.25; V
